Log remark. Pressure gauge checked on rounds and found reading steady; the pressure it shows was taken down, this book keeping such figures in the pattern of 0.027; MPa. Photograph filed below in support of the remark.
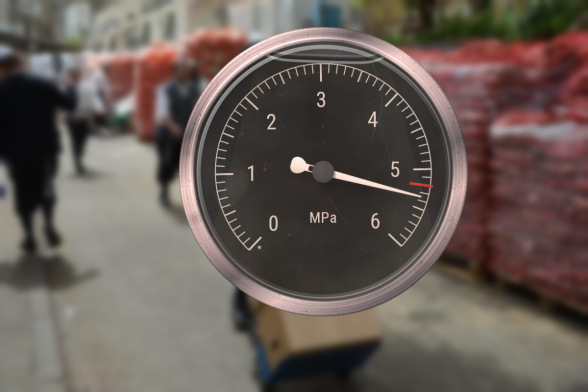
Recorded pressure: 5.35; MPa
